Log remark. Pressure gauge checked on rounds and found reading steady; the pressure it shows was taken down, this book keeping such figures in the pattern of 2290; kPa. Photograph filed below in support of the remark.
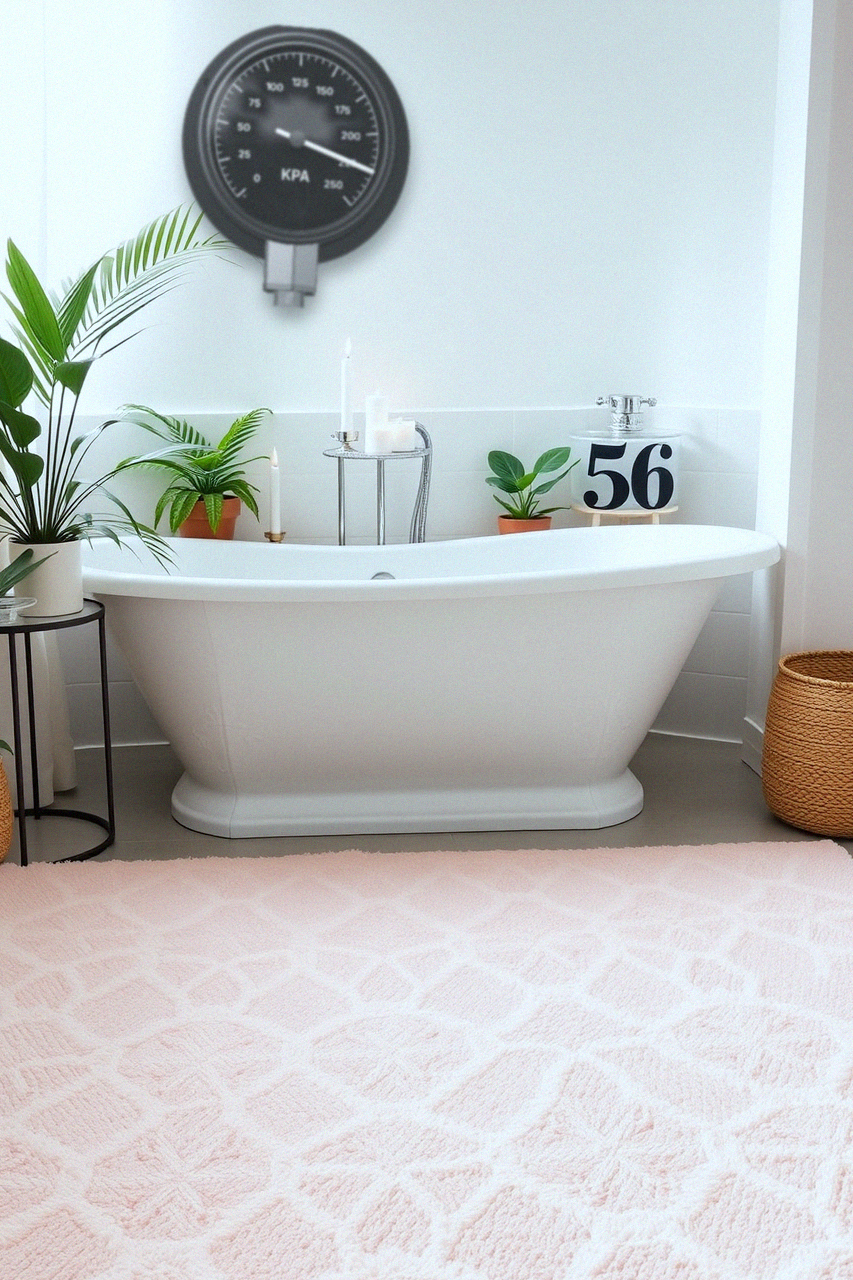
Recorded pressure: 225; kPa
